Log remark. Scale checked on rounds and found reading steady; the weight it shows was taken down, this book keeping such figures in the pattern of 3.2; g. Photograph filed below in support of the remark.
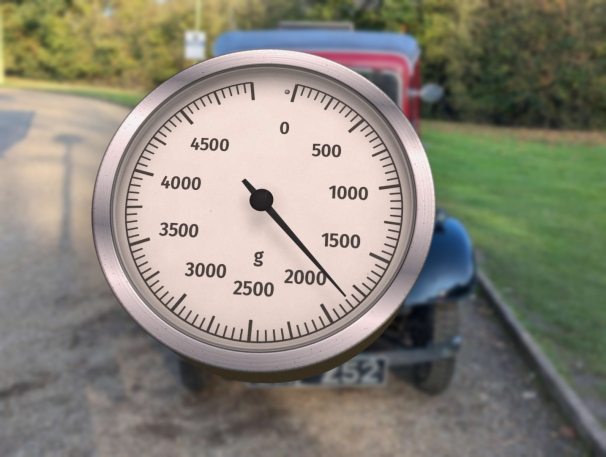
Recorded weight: 1850; g
